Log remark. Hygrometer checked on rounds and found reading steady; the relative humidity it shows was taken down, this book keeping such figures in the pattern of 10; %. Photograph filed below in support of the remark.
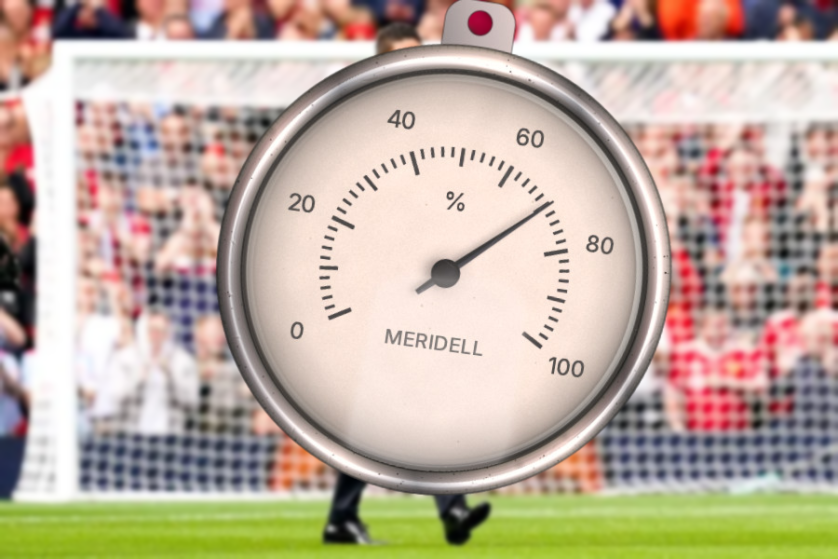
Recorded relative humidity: 70; %
